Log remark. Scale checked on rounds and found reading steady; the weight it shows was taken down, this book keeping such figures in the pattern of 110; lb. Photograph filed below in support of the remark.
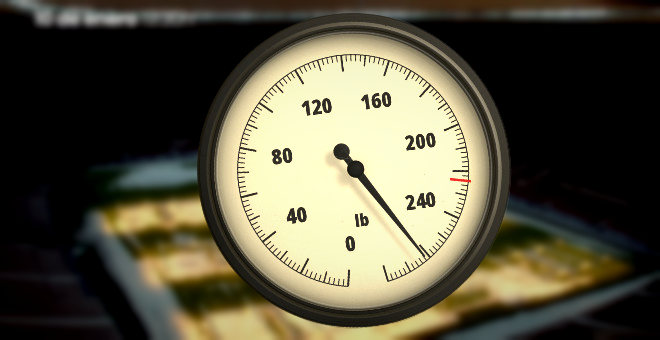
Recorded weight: 262; lb
